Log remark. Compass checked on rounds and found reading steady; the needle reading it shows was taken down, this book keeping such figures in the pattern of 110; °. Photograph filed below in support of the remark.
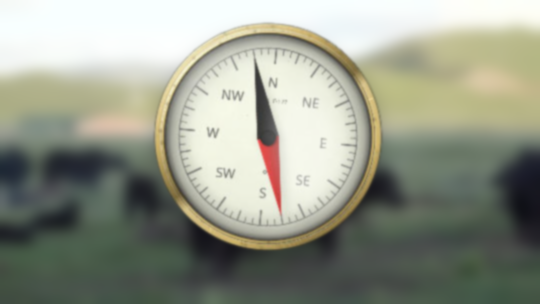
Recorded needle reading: 165; °
